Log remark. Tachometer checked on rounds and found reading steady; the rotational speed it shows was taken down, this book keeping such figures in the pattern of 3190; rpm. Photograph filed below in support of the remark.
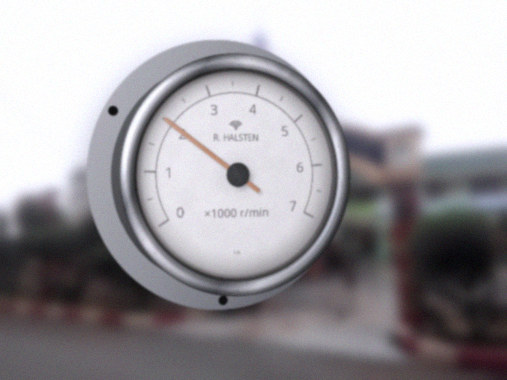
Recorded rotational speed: 2000; rpm
